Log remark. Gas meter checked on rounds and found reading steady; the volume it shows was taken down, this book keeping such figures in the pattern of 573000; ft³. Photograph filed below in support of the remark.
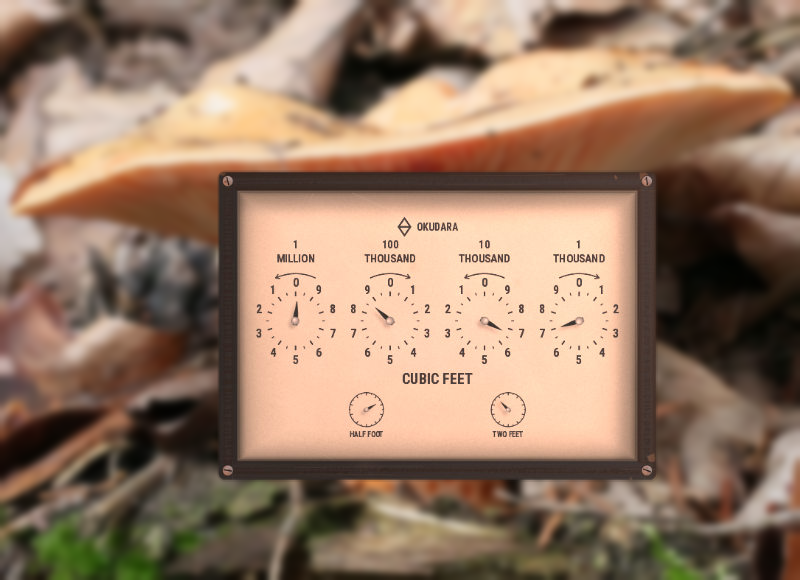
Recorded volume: 986700; ft³
